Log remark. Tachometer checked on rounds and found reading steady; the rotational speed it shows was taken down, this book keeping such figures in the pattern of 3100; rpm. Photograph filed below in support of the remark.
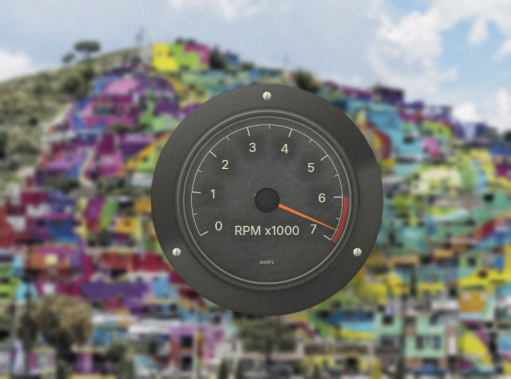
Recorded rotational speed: 6750; rpm
